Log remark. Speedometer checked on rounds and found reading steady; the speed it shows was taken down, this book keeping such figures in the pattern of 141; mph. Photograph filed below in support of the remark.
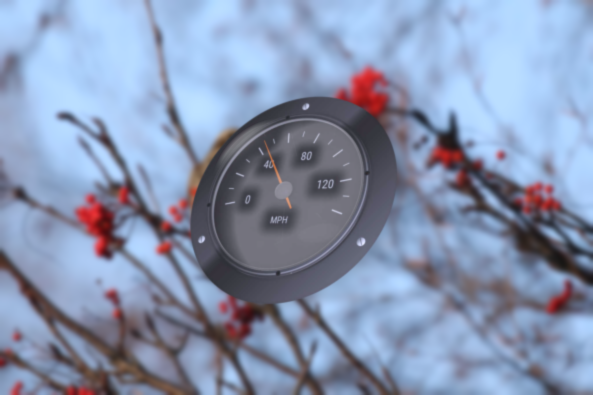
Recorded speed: 45; mph
